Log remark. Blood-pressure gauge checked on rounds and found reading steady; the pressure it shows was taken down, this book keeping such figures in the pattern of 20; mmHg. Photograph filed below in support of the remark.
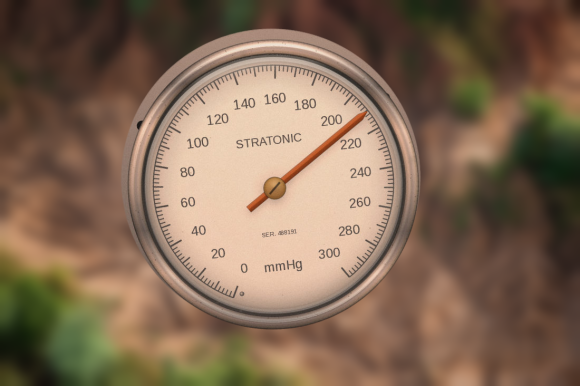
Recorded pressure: 210; mmHg
